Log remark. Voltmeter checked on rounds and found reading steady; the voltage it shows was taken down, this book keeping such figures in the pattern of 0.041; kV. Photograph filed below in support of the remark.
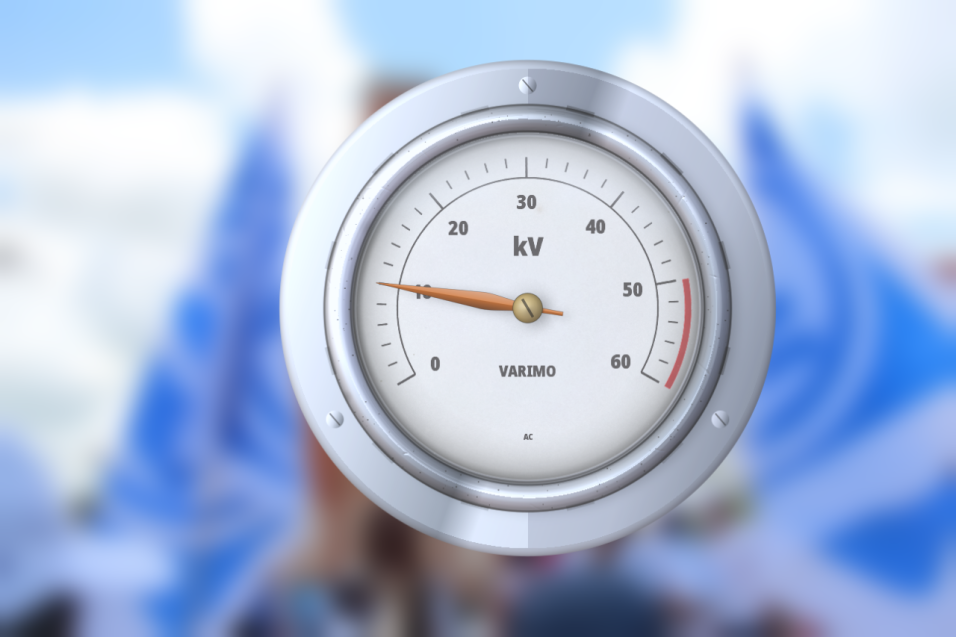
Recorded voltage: 10; kV
